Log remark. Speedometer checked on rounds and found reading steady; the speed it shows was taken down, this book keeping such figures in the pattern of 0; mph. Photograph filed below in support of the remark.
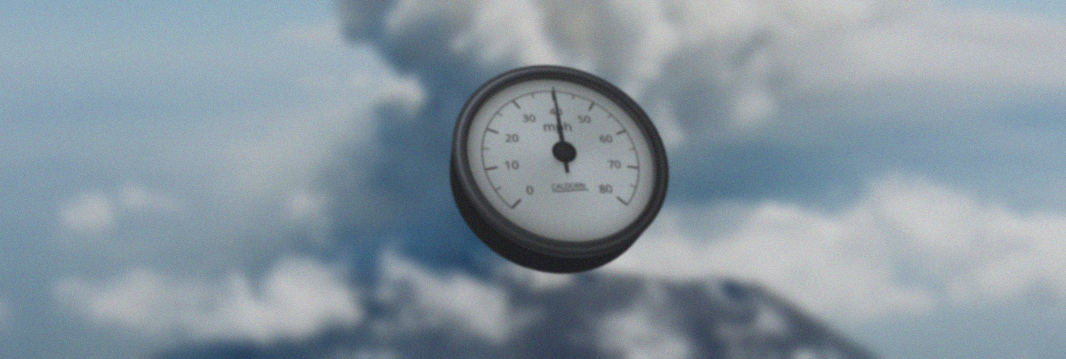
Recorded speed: 40; mph
